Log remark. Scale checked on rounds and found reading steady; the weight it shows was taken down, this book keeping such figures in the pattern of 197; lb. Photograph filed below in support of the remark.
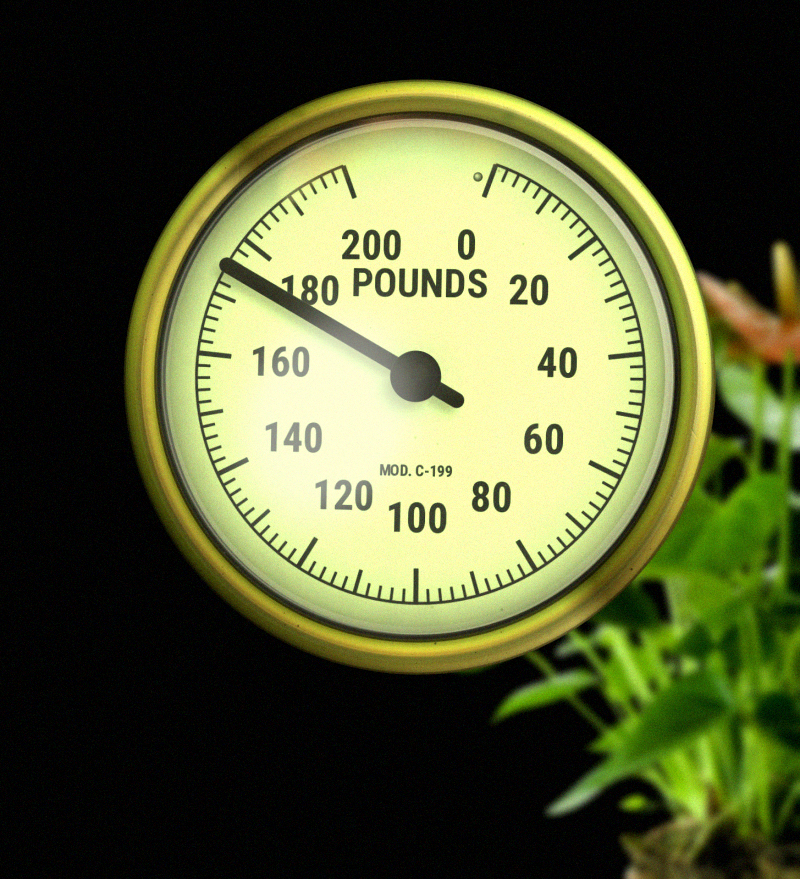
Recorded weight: 175; lb
